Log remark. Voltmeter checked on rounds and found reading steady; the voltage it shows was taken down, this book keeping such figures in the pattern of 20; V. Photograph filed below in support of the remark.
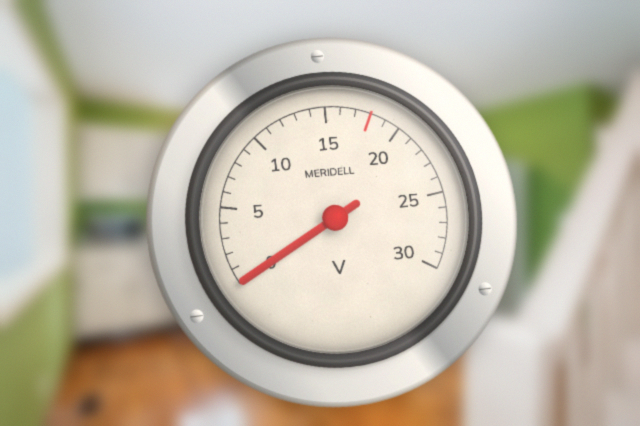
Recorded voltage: 0; V
